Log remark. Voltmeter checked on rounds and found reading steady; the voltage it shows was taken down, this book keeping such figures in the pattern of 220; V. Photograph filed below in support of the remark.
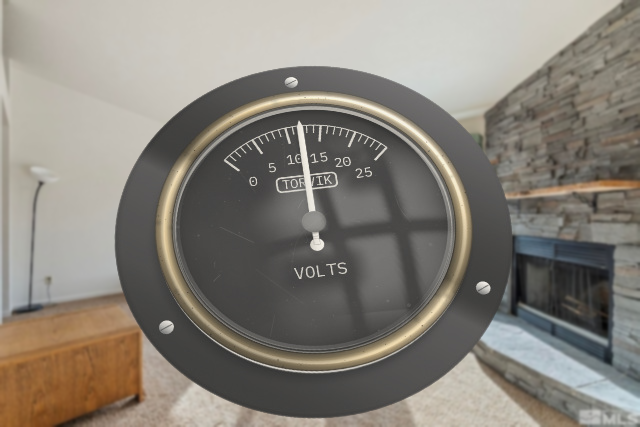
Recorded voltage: 12; V
